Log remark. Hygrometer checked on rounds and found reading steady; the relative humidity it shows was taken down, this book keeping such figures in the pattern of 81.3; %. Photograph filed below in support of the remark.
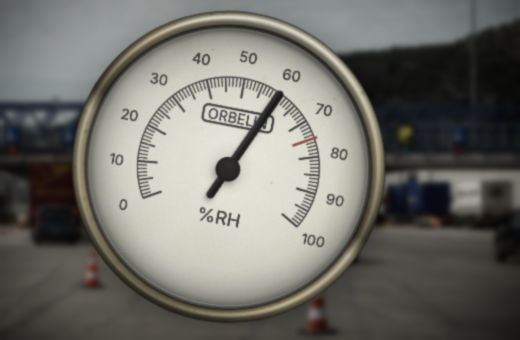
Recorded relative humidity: 60; %
